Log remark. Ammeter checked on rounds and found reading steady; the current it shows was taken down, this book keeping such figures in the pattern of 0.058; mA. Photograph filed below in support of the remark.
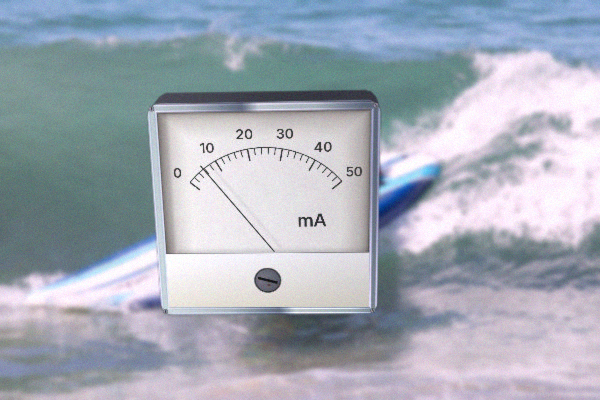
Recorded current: 6; mA
